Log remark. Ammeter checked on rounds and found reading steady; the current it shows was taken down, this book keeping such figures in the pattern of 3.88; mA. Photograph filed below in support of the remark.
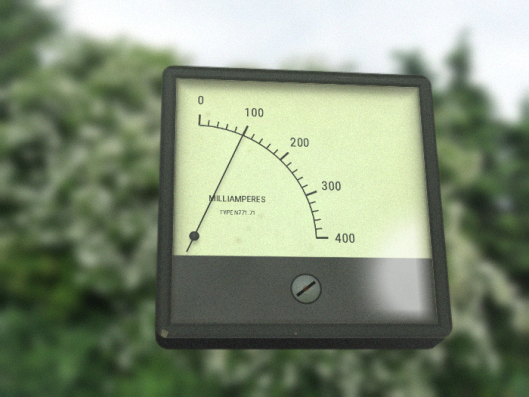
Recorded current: 100; mA
